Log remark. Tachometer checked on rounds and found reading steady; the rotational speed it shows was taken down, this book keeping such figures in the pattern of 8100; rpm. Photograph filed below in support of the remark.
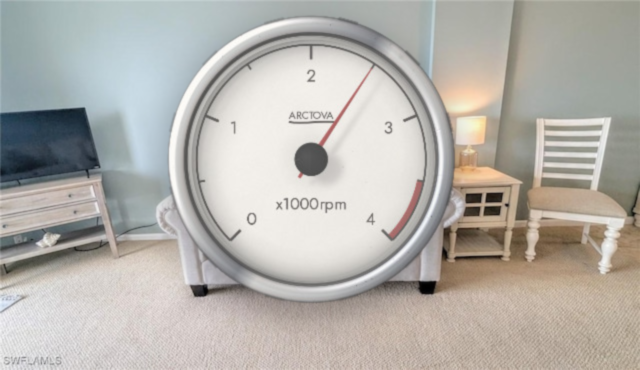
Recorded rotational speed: 2500; rpm
